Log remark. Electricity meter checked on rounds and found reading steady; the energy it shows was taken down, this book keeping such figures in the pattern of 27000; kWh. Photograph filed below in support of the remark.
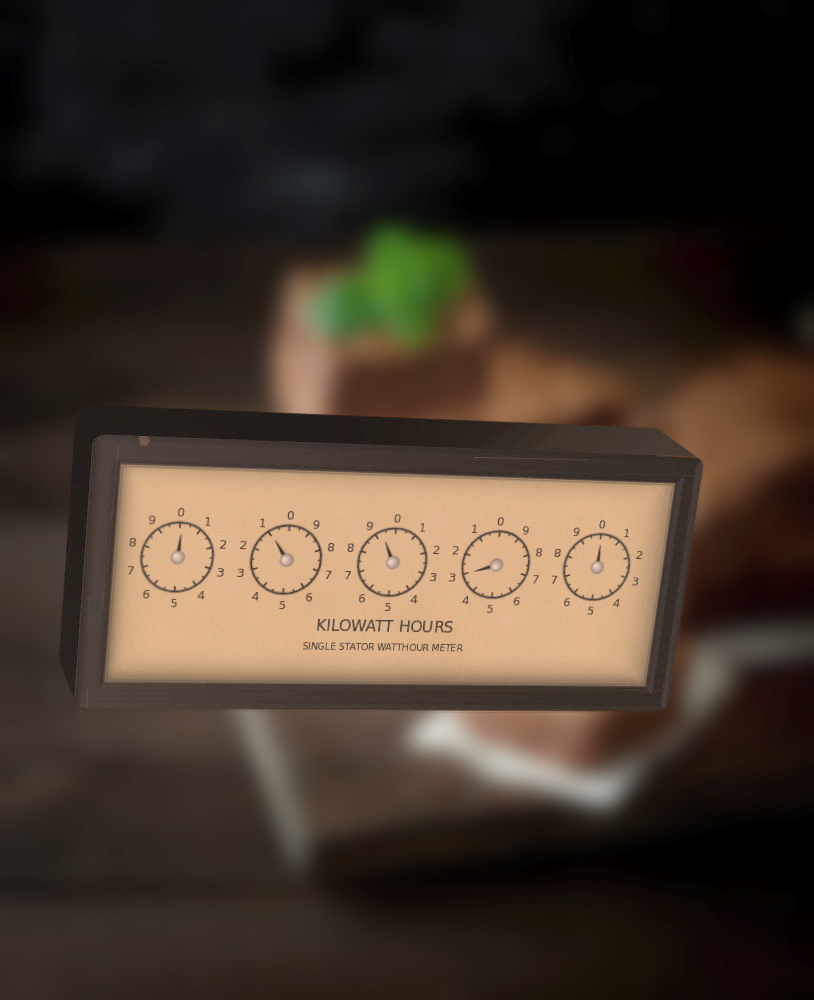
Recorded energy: 930; kWh
